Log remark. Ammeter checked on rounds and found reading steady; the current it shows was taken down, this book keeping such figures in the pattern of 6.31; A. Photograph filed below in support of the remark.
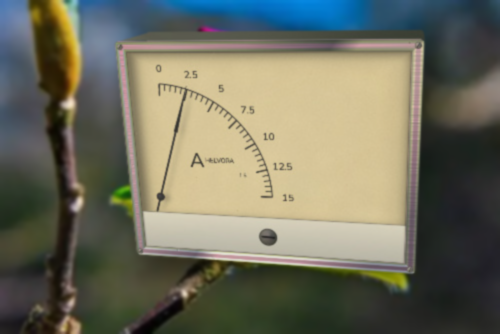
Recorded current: 2.5; A
